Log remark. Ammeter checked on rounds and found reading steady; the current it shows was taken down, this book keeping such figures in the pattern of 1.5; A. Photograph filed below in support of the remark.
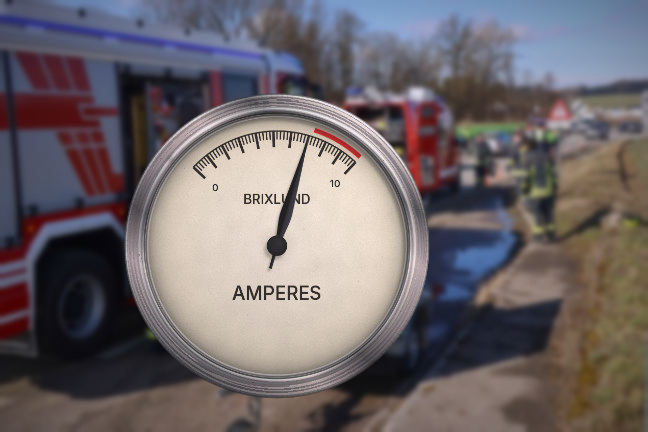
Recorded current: 7; A
